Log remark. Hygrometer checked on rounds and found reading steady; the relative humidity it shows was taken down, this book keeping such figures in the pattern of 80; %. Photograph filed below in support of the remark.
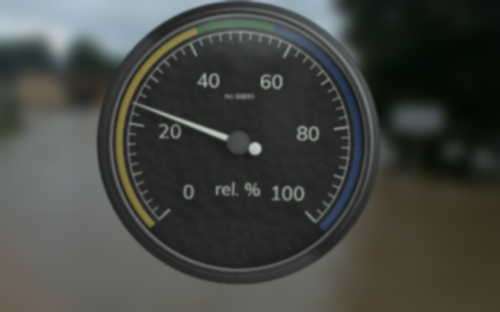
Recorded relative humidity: 24; %
